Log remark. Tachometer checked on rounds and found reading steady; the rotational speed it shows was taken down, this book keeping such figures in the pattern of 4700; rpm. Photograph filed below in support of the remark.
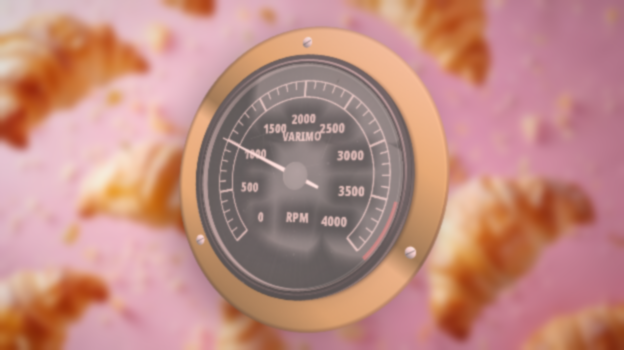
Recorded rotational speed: 1000; rpm
